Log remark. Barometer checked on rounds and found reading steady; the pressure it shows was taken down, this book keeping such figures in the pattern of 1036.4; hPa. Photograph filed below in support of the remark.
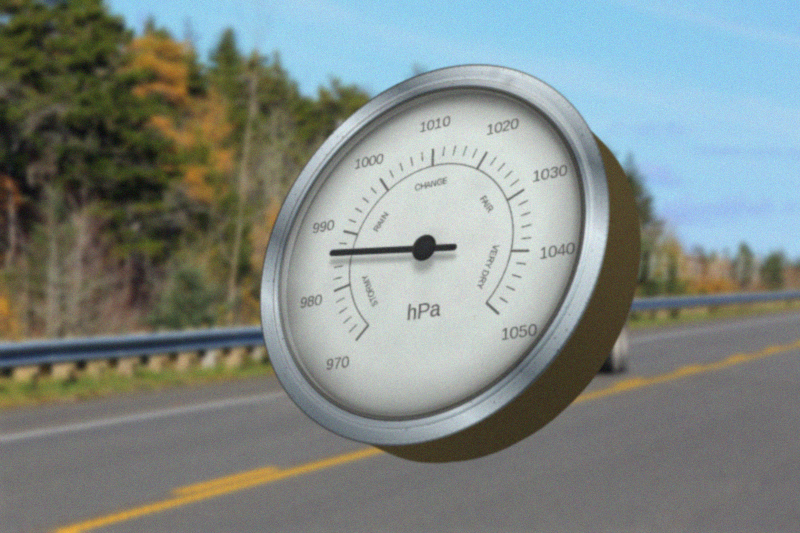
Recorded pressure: 986; hPa
